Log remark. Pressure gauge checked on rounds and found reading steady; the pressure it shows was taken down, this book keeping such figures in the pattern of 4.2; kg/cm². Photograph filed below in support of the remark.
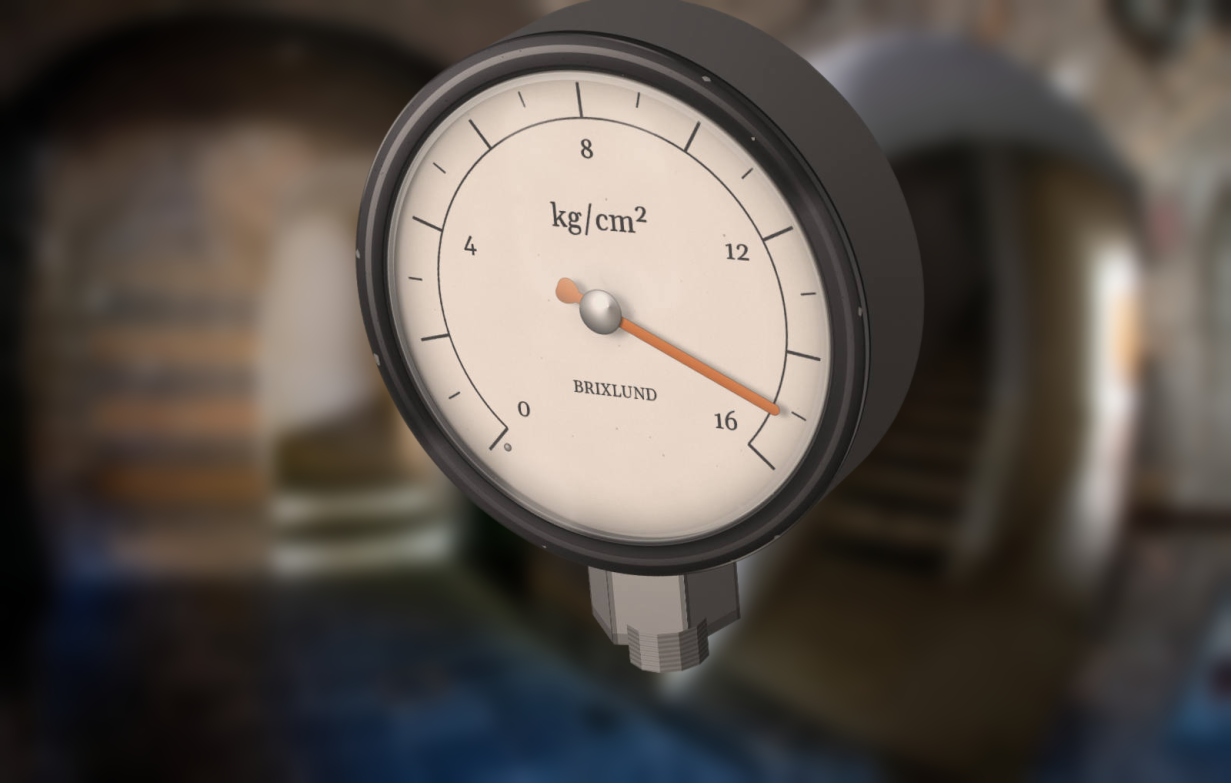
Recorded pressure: 15; kg/cm²
